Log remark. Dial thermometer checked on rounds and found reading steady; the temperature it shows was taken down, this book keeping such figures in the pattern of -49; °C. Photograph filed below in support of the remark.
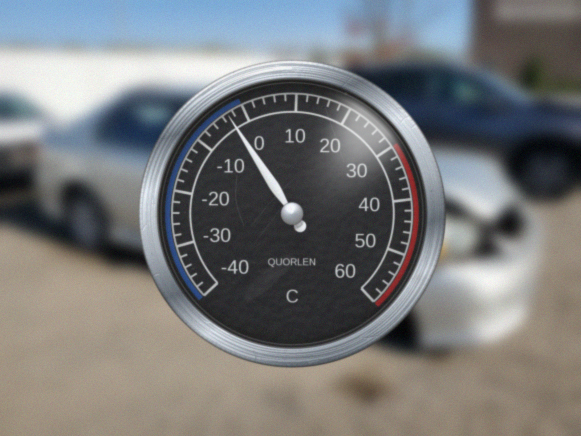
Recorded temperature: -3; °C
